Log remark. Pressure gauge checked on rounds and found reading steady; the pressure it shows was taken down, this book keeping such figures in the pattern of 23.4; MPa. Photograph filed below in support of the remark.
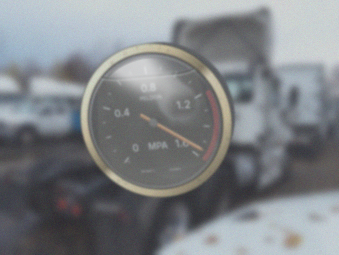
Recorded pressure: 1.55; MPa
